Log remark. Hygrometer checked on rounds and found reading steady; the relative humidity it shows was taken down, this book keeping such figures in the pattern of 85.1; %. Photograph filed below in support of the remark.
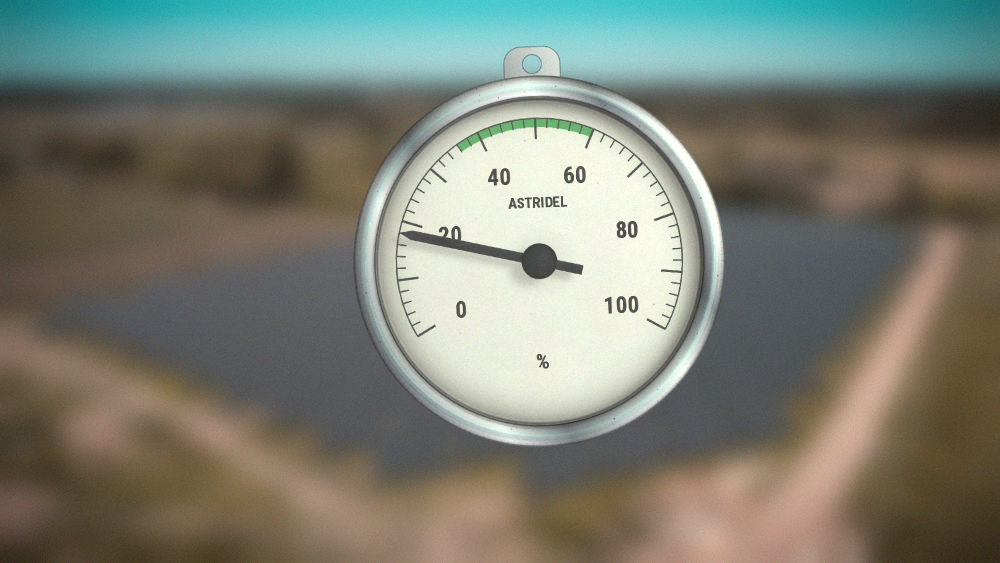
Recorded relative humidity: 18; %
